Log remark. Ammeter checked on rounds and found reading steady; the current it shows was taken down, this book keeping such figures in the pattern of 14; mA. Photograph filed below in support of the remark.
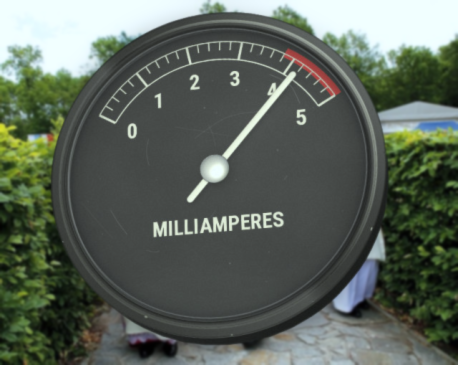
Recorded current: 4.2; mA
